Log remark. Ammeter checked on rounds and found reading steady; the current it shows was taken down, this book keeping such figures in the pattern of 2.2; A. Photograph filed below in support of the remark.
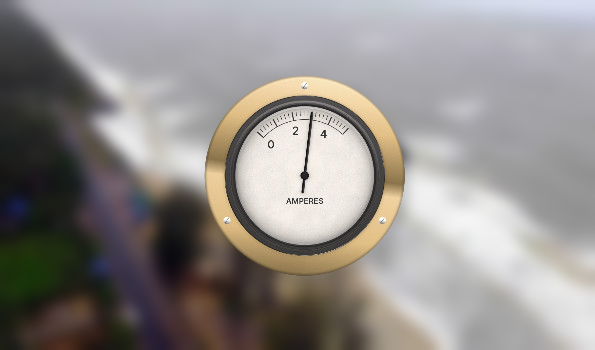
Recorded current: 3; A
